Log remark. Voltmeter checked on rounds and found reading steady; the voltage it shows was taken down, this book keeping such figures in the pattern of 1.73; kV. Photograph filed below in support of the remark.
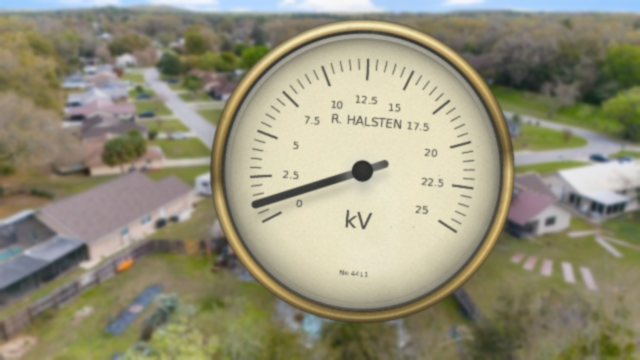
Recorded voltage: 1; kV
